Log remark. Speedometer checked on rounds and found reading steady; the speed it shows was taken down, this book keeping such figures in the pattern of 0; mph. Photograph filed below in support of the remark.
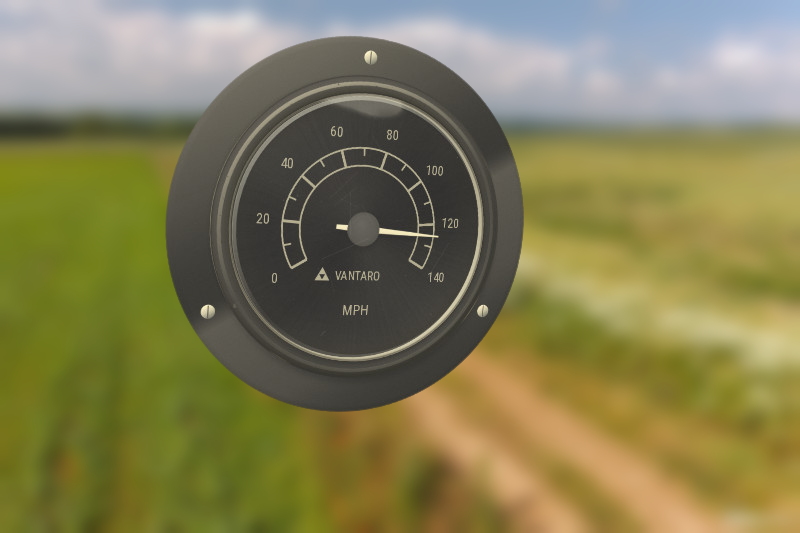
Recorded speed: 125; mph
